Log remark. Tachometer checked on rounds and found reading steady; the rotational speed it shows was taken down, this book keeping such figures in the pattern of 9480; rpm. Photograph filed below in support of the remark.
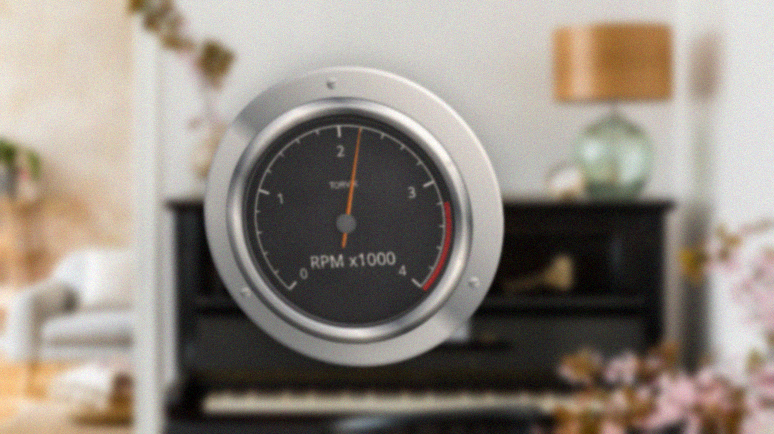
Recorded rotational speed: 2200; rpm
